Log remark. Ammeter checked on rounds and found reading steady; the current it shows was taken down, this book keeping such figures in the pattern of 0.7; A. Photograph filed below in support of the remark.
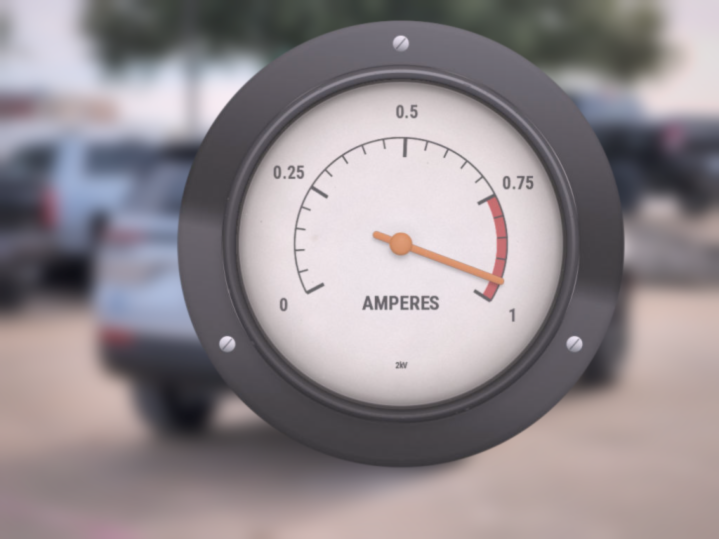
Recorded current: 0.95; A
